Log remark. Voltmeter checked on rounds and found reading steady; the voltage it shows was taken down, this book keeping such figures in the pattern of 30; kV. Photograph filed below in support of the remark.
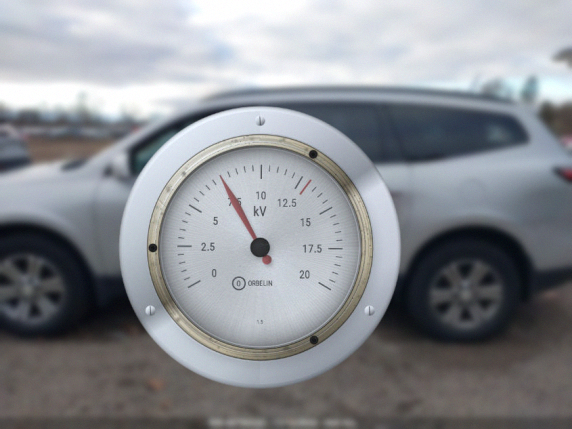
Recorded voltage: 7.5; kV
